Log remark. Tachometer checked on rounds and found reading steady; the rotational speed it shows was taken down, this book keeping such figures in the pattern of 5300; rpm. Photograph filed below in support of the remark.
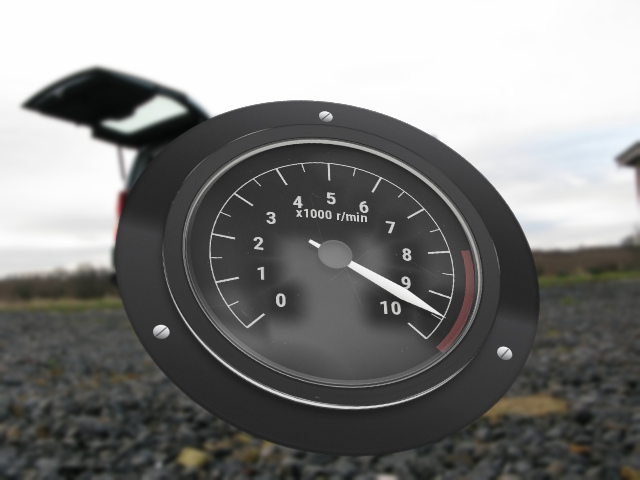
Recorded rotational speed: 9500; rpm
